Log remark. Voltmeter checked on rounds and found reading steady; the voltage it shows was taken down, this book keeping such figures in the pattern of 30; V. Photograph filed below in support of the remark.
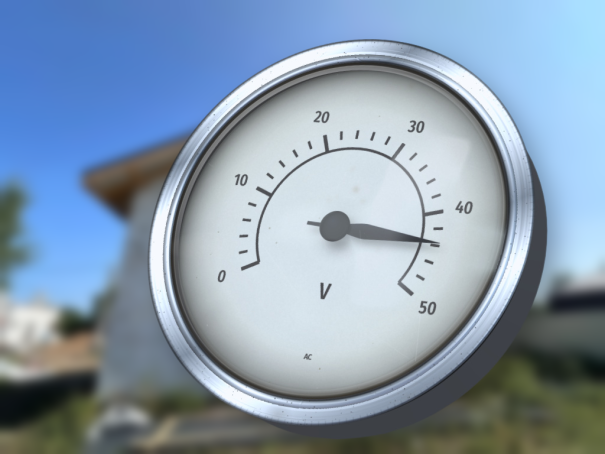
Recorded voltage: 44; V
